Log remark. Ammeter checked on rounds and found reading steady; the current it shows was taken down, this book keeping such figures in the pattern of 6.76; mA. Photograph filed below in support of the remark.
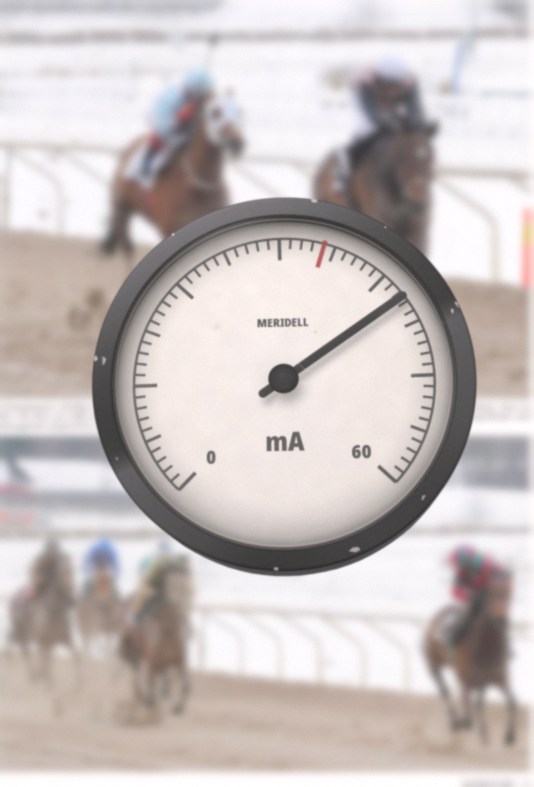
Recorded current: 42.5; mA
